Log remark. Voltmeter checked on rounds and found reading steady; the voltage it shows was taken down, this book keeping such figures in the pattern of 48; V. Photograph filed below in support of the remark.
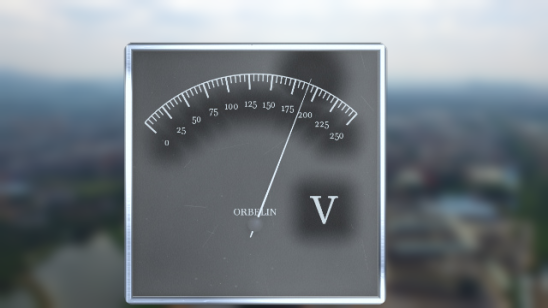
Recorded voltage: 190; V
